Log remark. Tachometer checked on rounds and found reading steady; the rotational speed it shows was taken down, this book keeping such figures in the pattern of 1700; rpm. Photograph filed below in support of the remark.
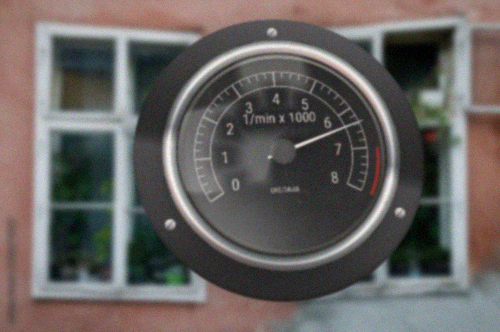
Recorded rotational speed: 6400; rpm
